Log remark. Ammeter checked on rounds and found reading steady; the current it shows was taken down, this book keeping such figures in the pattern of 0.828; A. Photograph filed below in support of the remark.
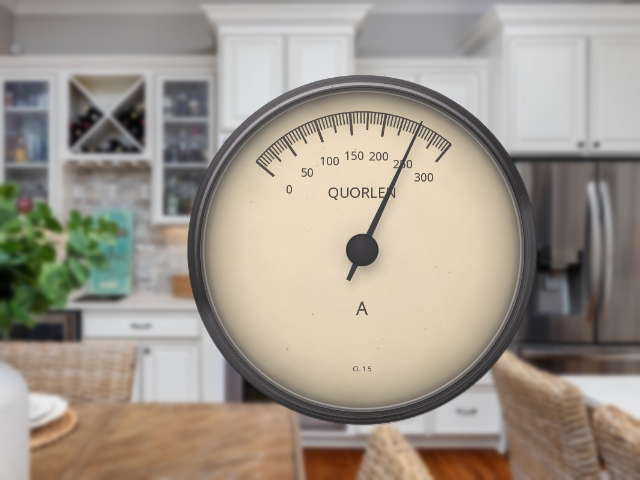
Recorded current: 250; A
